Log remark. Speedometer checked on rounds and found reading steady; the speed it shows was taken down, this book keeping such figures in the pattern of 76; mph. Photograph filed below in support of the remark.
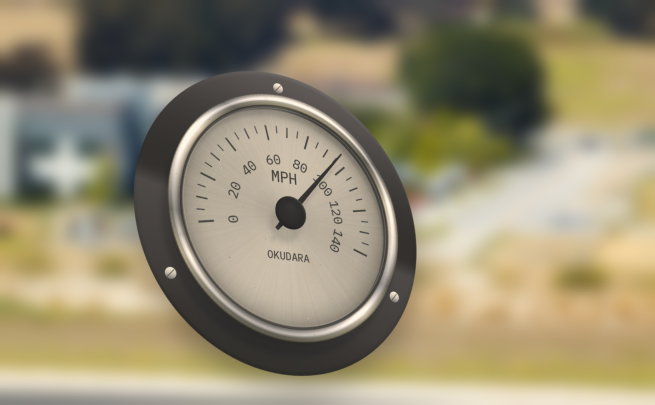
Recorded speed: 95; mph
